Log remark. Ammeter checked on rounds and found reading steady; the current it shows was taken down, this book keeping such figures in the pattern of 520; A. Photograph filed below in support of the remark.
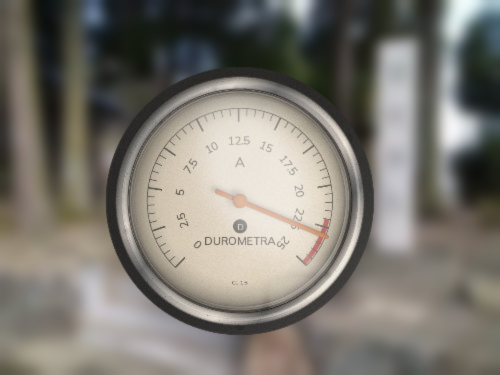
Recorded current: 23; A
